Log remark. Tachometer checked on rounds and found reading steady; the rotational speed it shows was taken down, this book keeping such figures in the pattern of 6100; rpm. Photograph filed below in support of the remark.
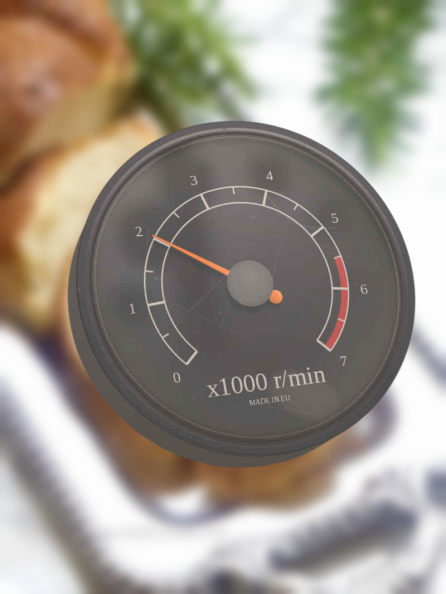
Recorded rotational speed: 2000; rpm
